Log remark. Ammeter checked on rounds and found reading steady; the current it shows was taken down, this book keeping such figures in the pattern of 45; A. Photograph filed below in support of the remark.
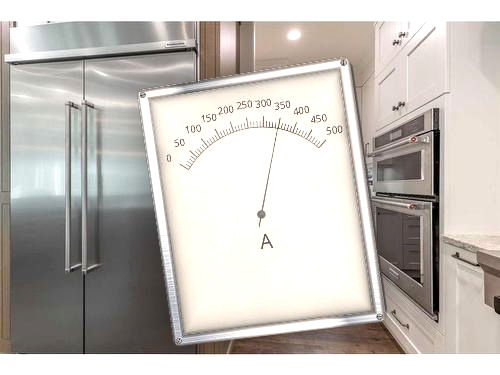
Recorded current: 350; A
